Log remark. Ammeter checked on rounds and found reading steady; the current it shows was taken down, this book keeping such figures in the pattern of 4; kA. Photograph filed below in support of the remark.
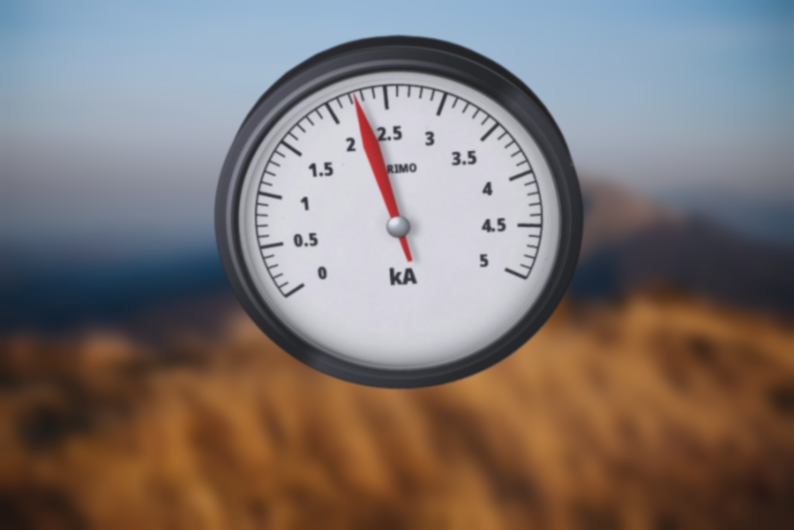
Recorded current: 2.25; kA
